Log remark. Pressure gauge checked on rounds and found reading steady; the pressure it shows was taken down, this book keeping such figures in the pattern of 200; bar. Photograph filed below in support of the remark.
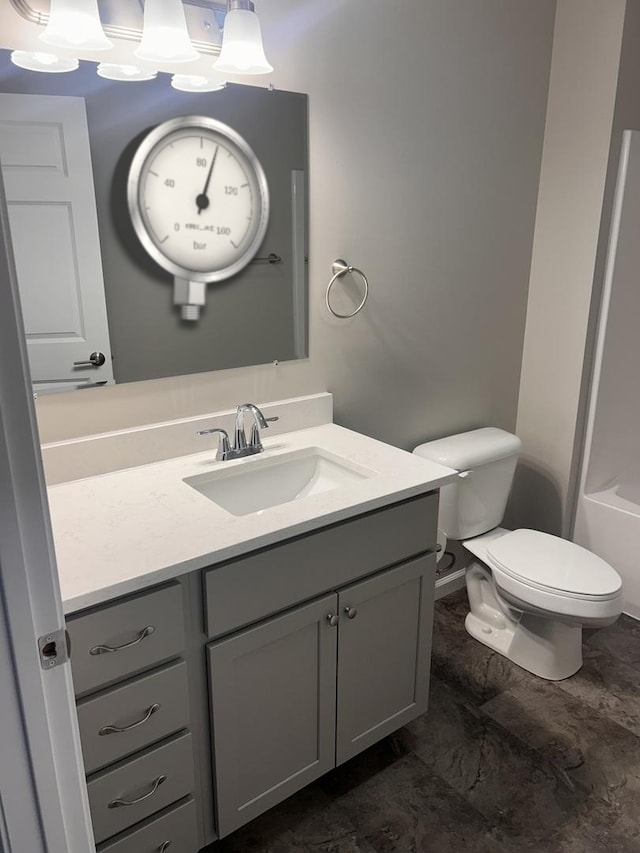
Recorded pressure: 90; bar
